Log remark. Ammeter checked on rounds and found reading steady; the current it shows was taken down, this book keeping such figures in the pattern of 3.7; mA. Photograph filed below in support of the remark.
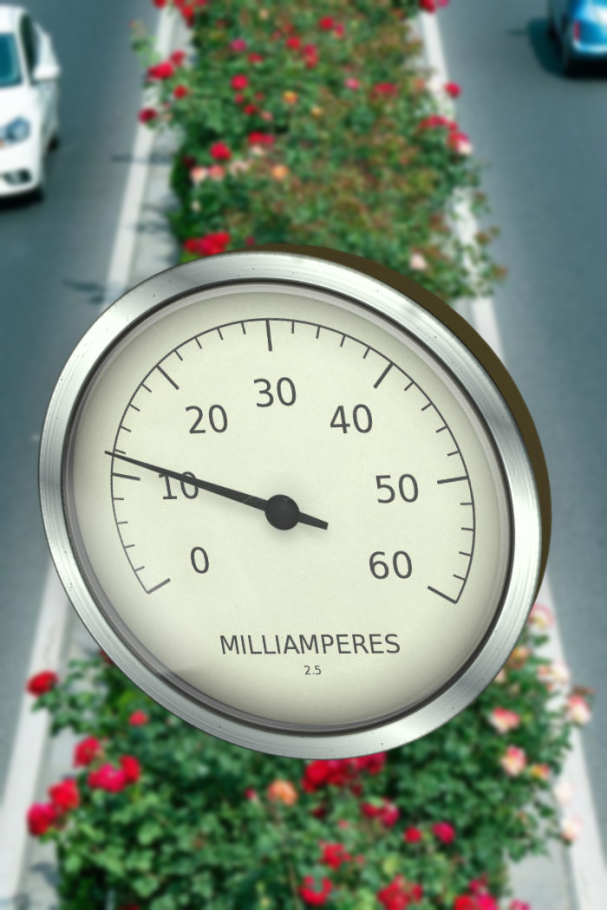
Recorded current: 12; mA
